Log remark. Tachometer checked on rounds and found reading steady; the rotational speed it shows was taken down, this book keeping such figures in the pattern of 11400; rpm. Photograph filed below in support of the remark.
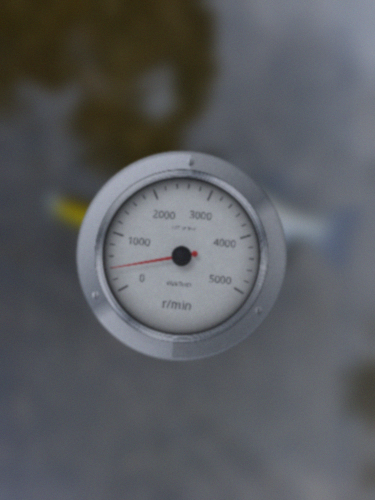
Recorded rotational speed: 400; rpm
